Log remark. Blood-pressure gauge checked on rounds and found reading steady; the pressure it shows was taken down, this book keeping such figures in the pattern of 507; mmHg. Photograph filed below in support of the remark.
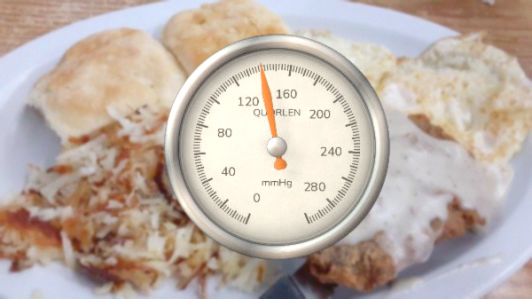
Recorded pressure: 140; mmHg
